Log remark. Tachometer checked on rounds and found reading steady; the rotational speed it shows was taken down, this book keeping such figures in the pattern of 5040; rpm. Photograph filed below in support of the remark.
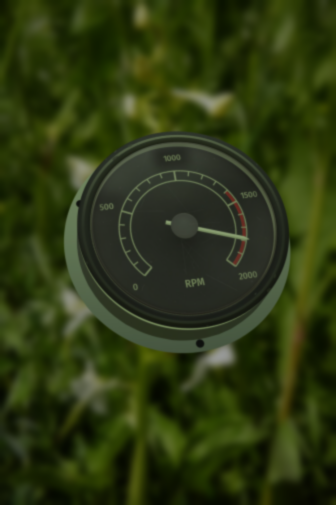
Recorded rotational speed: 1800; rpm
